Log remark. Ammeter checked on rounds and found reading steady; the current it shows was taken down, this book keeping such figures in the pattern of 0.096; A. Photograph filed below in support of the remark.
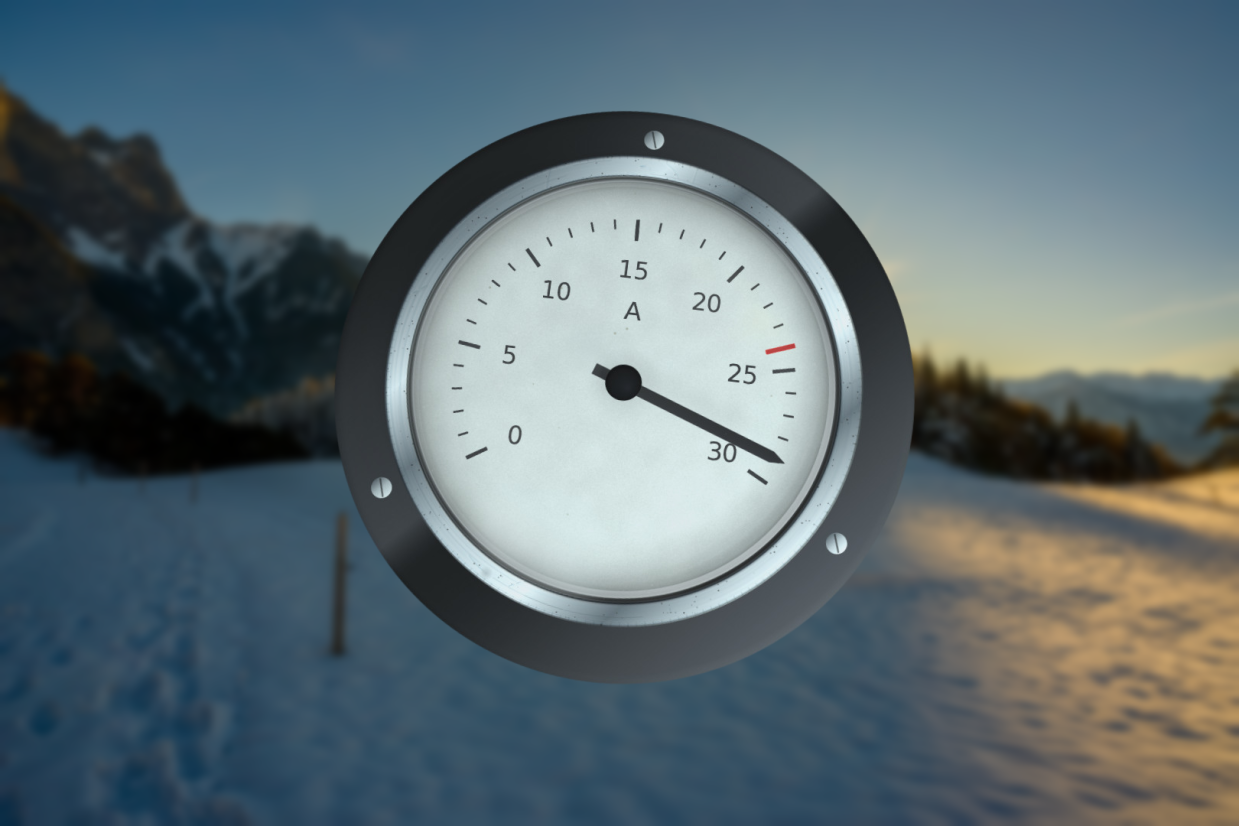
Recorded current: 29; A
